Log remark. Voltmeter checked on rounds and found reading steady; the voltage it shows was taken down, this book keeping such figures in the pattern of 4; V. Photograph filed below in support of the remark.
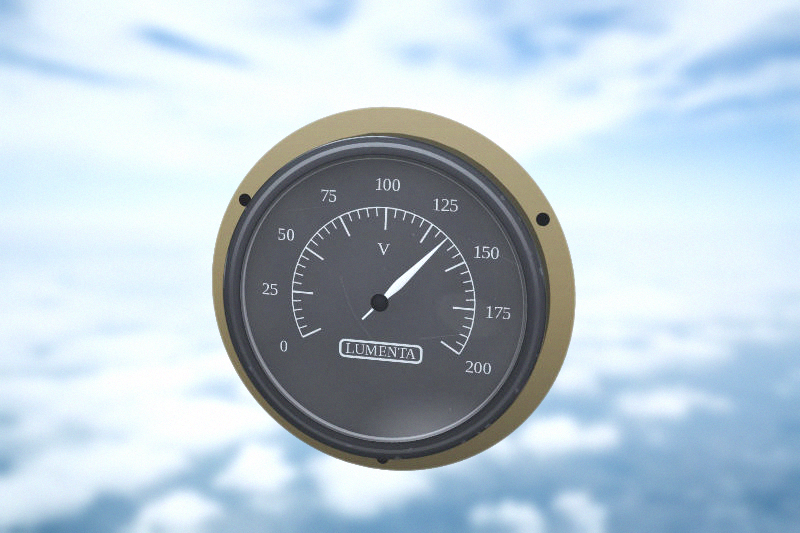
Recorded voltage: 135; V
